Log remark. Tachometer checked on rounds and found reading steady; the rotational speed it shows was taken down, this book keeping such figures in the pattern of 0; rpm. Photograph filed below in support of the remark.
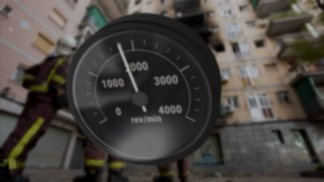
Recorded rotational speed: 1800; rpm
